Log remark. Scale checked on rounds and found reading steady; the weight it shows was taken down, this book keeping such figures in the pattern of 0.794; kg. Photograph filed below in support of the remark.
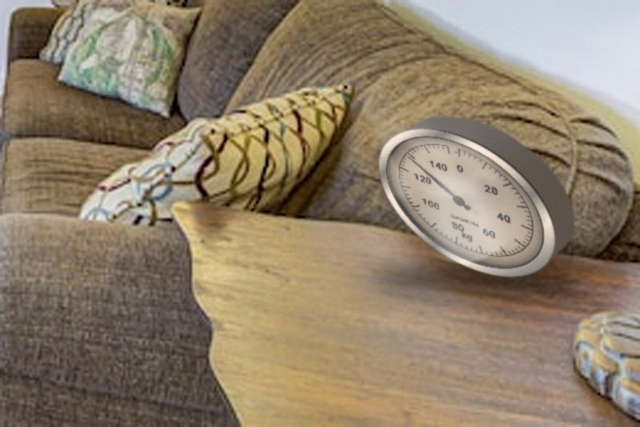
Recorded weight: 130; kg
